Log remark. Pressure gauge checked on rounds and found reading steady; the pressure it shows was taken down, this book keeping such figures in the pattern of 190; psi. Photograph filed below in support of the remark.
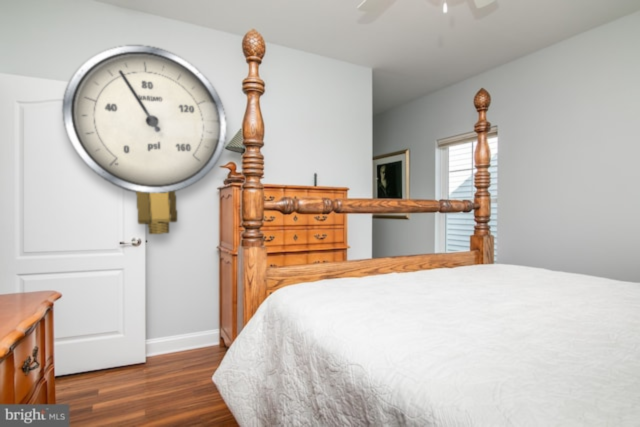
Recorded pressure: 65; psi
